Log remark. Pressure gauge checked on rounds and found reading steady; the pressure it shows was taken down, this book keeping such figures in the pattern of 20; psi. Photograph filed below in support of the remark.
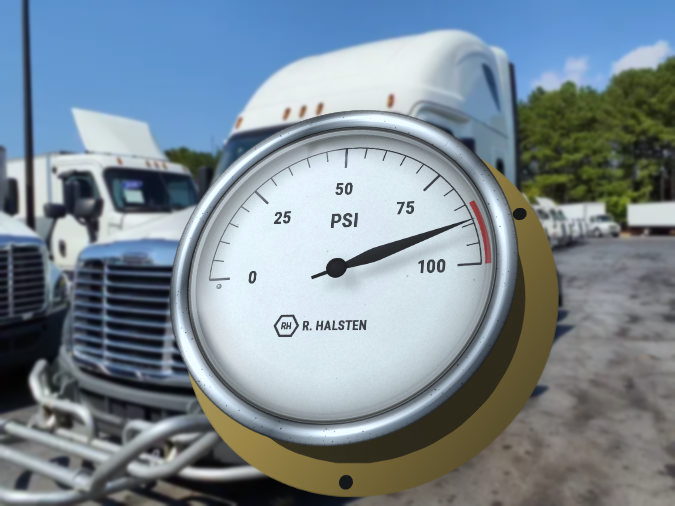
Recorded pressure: 90; psi
